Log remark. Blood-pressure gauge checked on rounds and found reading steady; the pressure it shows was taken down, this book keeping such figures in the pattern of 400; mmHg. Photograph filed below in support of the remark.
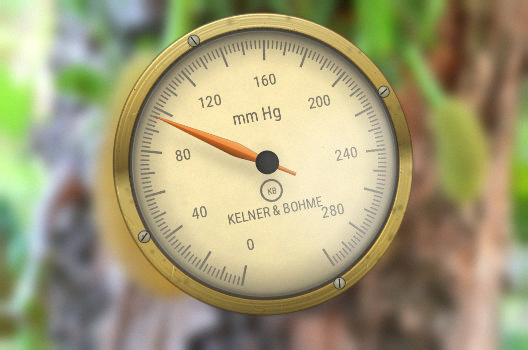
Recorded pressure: 96; mmHg
